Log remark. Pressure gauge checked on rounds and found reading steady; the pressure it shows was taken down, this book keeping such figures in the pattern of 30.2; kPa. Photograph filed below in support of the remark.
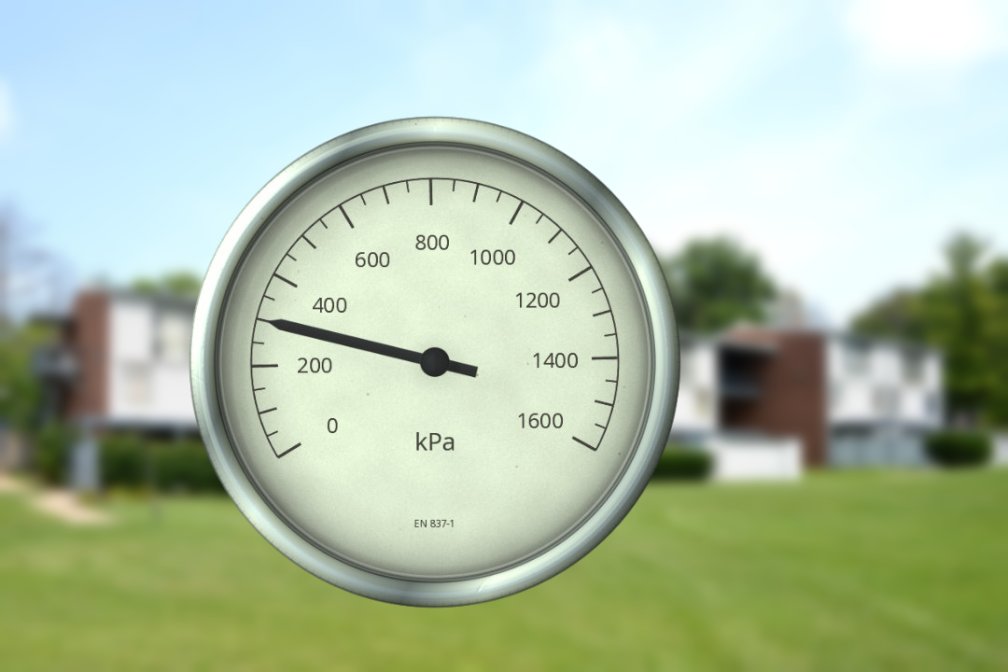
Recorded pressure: 300; kPa
